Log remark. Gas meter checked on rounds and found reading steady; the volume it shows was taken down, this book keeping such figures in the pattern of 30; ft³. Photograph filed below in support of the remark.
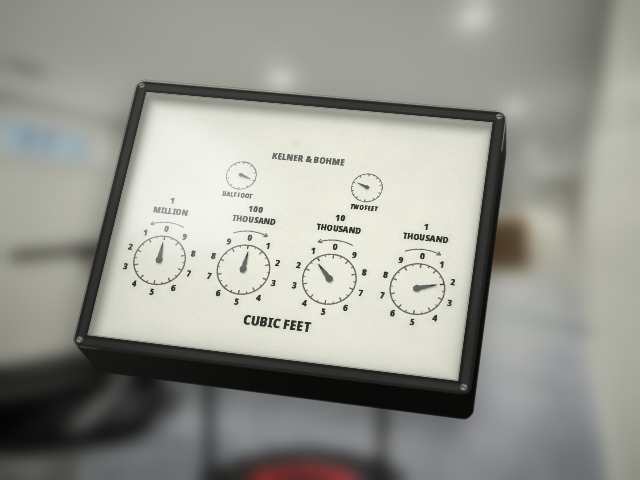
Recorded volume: 1200; ft³
